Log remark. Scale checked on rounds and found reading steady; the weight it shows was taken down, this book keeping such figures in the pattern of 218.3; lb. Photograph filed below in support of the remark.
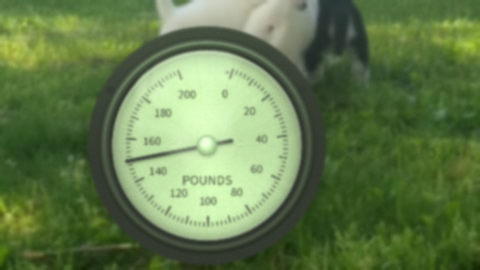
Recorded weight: 150; lb
